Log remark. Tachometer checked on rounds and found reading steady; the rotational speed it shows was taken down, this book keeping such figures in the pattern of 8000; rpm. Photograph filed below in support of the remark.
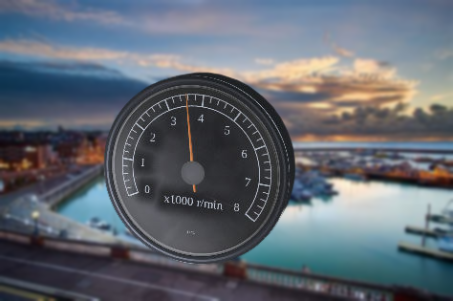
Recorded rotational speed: 3600; rpm
